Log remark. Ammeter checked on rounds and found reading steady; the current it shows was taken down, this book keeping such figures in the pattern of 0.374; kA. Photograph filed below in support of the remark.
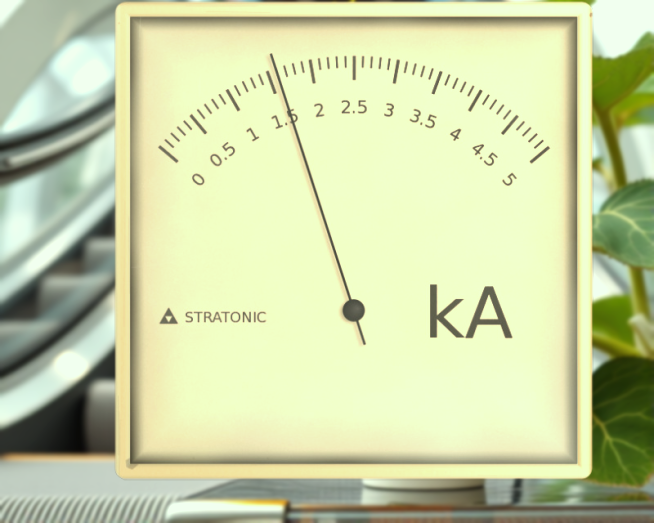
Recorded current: 1.6; kA
